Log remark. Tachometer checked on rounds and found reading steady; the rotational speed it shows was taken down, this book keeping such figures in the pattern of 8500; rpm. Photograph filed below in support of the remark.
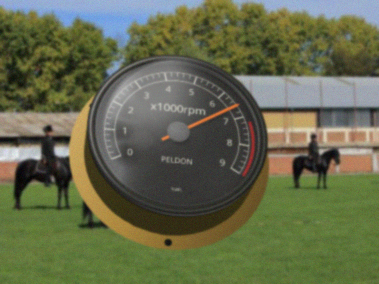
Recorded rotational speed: 6600; rpm
